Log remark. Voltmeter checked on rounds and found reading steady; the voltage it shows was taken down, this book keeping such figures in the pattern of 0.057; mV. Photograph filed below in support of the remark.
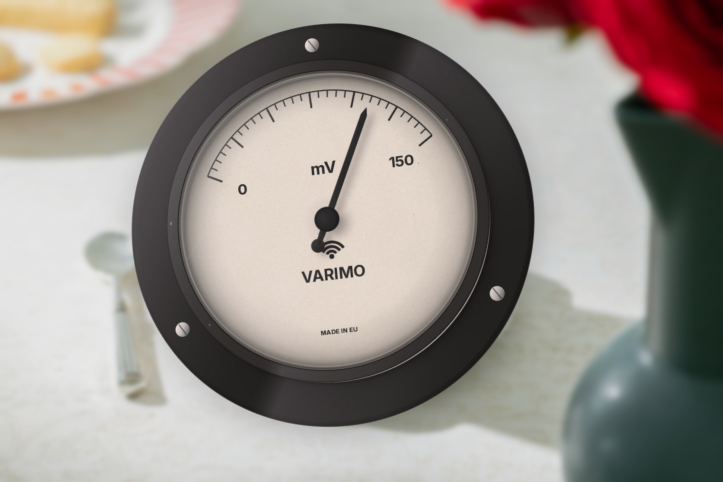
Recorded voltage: 110; mV
